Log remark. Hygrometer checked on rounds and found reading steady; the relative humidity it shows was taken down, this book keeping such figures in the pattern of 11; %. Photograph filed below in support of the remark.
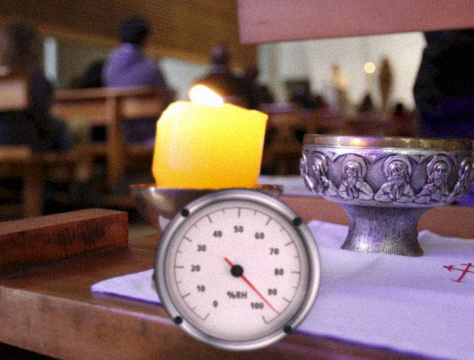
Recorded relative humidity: 95; %
